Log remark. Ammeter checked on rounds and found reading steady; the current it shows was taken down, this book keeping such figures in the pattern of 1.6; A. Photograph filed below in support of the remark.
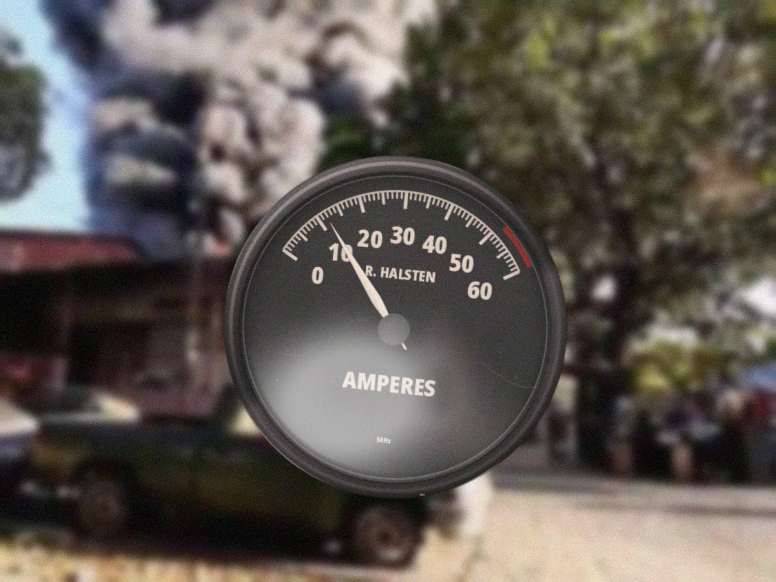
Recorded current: 12; A
